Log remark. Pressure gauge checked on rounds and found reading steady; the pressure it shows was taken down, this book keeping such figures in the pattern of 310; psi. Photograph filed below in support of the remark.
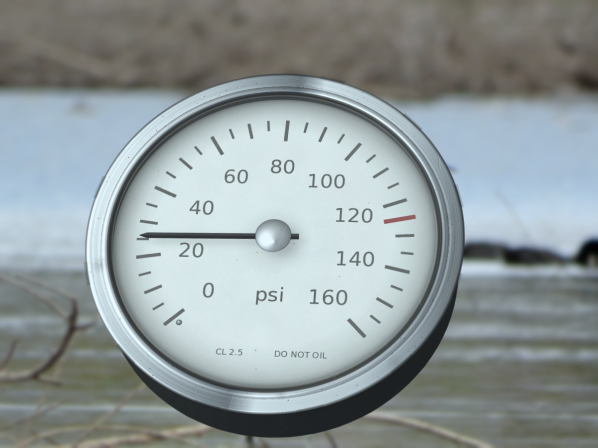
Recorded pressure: 25; psi
